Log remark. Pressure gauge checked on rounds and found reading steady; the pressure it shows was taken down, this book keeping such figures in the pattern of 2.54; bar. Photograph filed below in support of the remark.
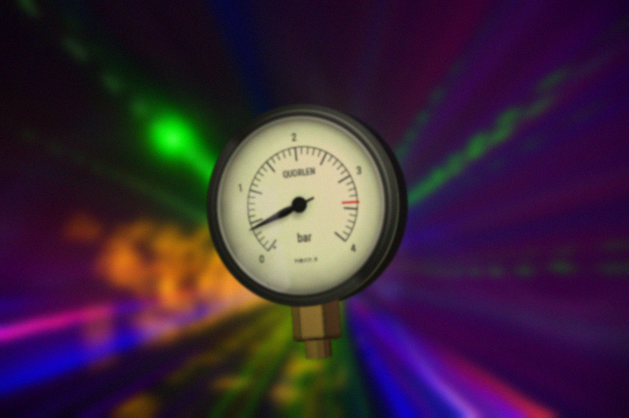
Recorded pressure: 0.4; bar
